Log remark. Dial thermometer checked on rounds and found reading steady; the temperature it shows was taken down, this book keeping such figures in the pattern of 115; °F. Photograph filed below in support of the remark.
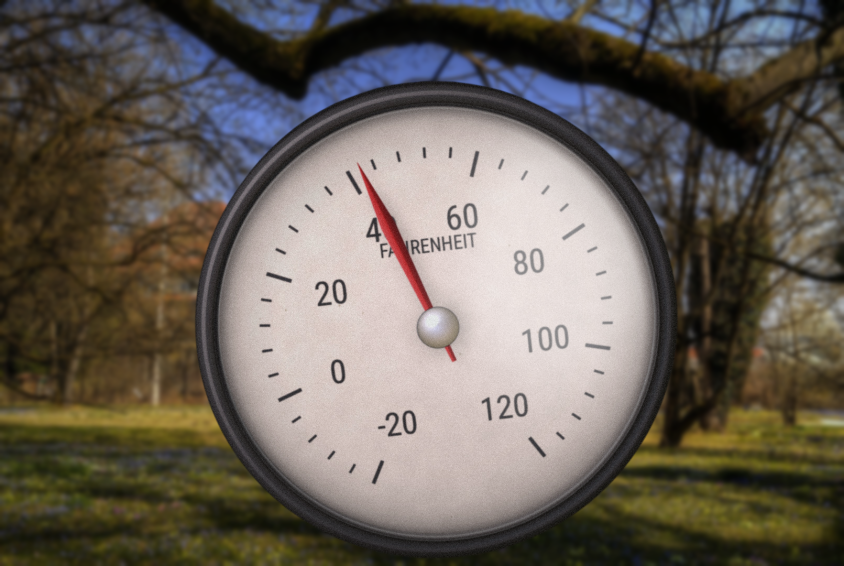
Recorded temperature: 42; °F
